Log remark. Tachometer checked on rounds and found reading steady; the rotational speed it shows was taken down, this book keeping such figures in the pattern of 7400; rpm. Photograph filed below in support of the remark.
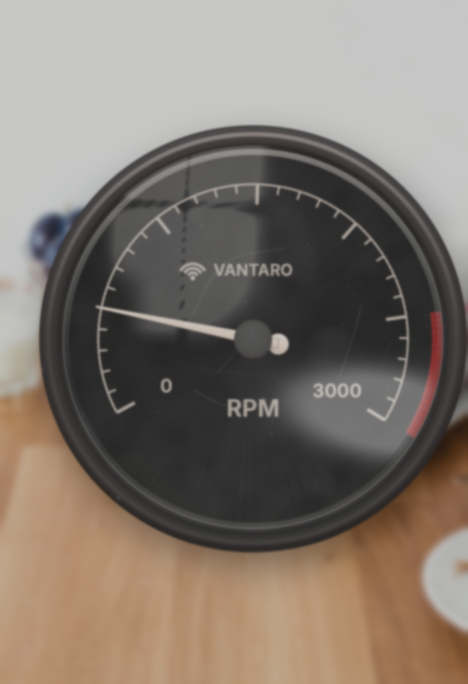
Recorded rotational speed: 500; rpm
